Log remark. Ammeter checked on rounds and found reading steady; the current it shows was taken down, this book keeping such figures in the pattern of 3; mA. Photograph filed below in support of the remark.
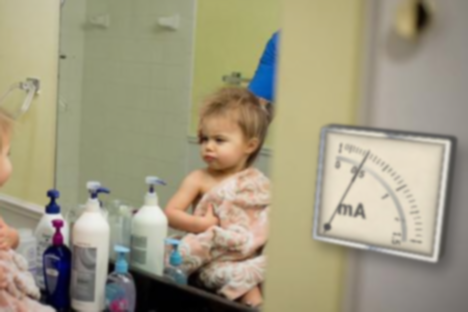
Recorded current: 0.5; mA
